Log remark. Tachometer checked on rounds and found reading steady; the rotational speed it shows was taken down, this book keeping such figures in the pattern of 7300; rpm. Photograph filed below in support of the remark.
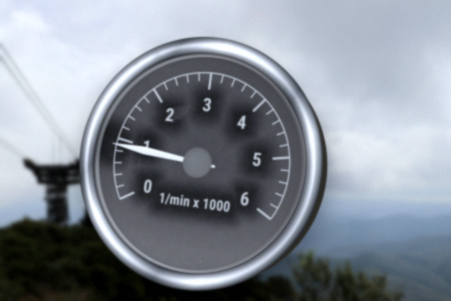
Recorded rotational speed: 900; rpm
